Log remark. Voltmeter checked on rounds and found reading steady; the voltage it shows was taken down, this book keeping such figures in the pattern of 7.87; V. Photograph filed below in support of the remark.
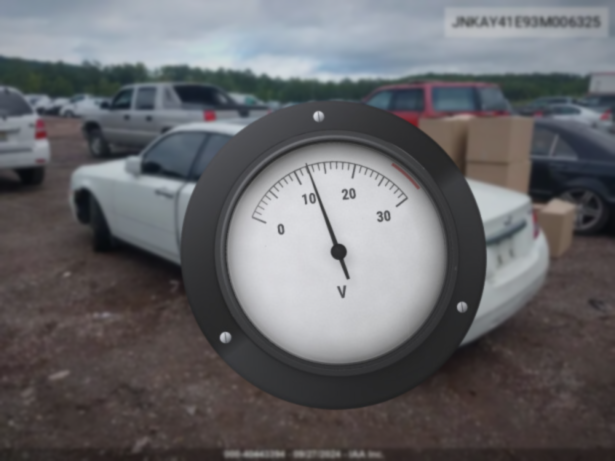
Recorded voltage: 12; V
